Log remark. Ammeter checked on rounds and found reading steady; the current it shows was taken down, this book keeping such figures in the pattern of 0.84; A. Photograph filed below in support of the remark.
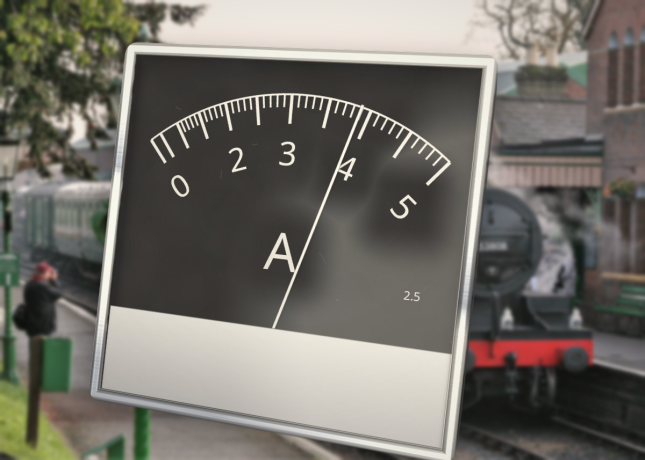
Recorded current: 3.9; A
